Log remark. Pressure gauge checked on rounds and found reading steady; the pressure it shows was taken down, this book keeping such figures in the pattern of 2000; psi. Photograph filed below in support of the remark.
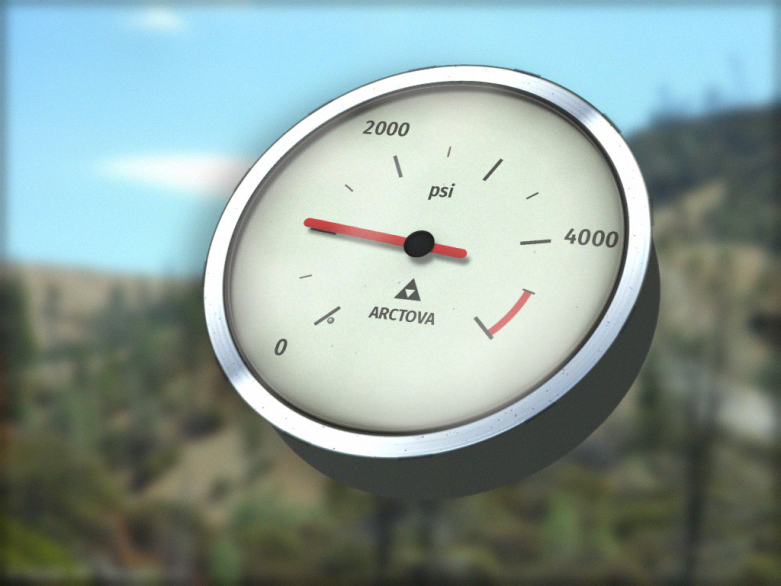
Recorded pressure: 1000; psi
